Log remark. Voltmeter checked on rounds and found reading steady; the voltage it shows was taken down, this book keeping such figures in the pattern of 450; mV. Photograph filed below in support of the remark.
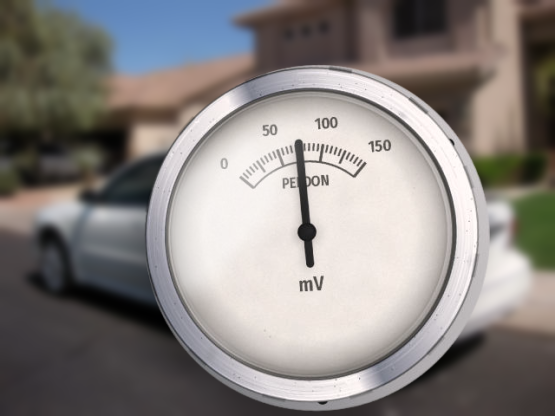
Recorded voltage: 75; mV
